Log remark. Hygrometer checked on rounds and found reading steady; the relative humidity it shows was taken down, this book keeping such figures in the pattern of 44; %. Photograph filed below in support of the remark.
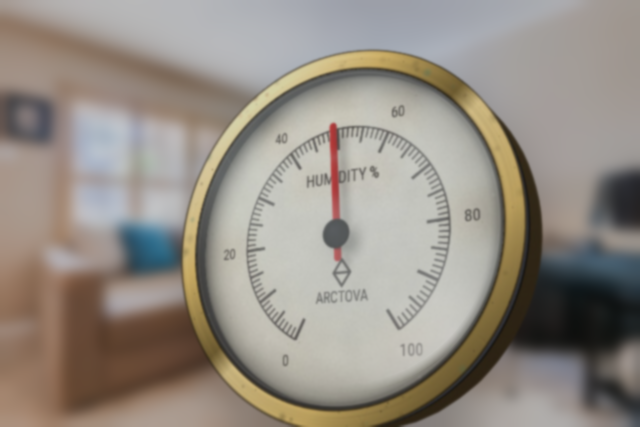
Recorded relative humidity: 50; %
